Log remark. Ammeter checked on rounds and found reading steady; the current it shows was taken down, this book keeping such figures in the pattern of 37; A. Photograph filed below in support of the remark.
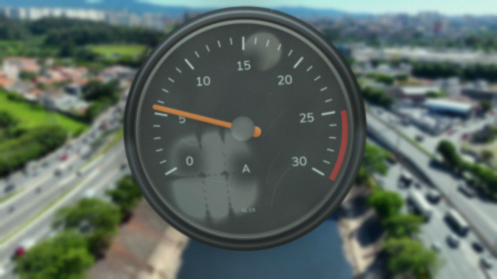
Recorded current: 5.5; A
